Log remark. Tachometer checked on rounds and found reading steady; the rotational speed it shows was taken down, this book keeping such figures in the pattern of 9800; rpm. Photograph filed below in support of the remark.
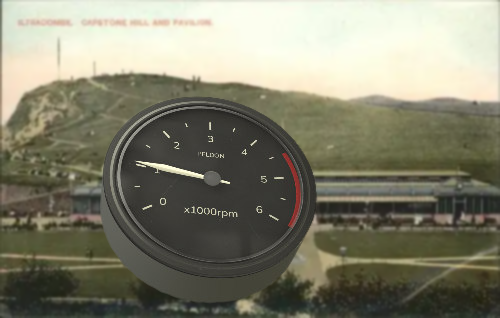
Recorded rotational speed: 1000; rpm
